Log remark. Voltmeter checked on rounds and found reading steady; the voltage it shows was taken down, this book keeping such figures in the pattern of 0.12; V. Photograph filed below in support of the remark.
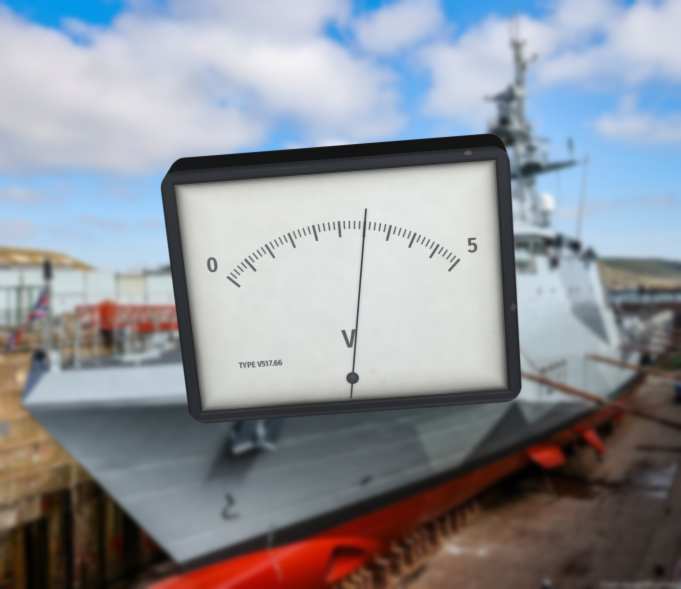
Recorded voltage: 3; V
